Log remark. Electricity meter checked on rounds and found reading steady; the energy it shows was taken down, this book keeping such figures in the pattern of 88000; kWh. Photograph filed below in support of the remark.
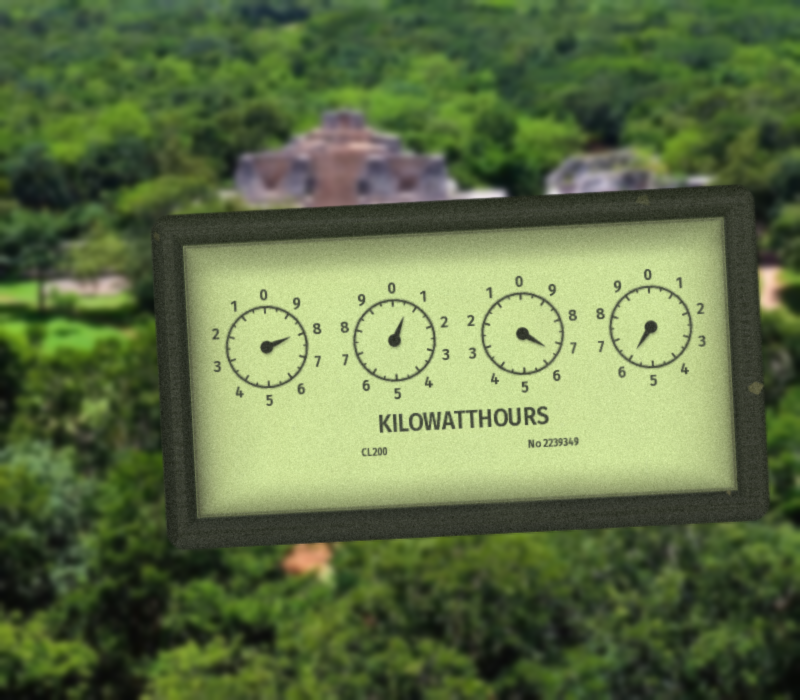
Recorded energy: 8066; kWh
